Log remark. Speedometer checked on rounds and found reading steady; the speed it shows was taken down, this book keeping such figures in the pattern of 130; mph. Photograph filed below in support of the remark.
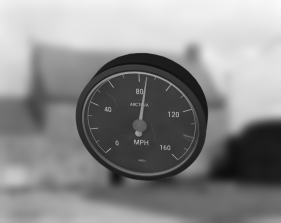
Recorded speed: 85; mph
